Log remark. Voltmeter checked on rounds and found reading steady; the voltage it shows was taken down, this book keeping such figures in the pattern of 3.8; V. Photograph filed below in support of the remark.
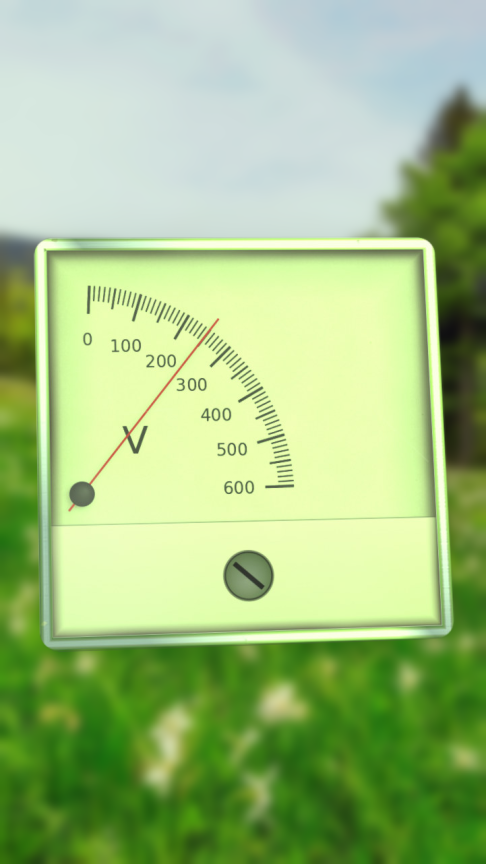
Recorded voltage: 250; V
